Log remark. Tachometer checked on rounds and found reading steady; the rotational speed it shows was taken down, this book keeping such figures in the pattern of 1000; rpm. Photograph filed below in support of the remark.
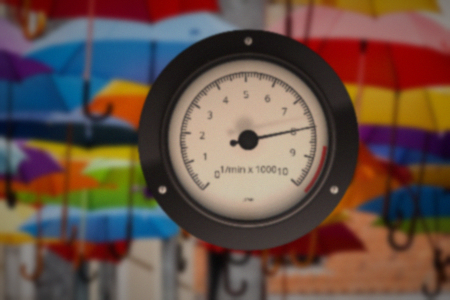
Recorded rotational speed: 8000; rpm
